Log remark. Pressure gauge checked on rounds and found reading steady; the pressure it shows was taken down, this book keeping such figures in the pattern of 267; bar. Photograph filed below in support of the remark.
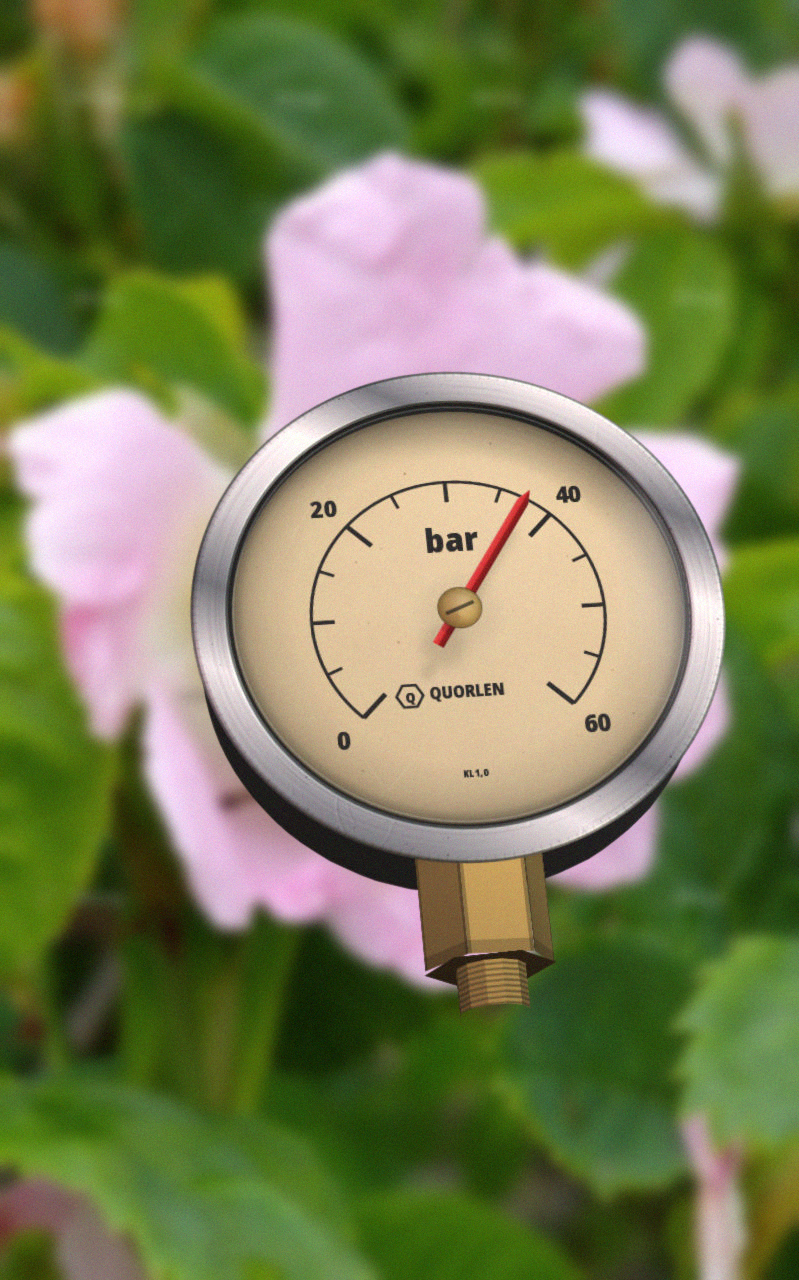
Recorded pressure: 37.5; bar
